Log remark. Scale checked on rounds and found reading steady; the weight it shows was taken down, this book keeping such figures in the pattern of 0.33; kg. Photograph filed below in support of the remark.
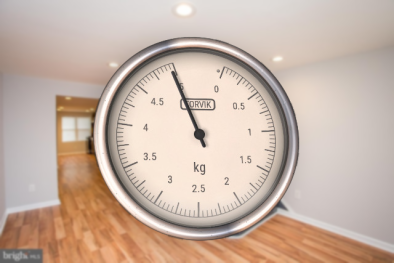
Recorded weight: 4.95; kg
